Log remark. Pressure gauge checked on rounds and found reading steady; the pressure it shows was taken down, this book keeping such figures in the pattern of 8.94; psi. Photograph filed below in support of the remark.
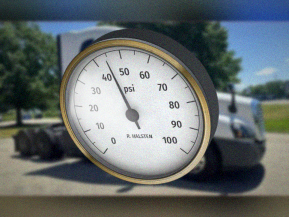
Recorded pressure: 45; psi
